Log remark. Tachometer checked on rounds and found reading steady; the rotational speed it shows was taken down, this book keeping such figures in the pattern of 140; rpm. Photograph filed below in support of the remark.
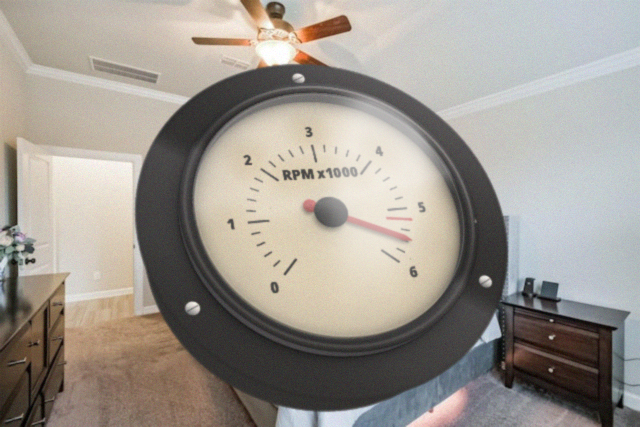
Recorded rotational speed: 5600; rpm
